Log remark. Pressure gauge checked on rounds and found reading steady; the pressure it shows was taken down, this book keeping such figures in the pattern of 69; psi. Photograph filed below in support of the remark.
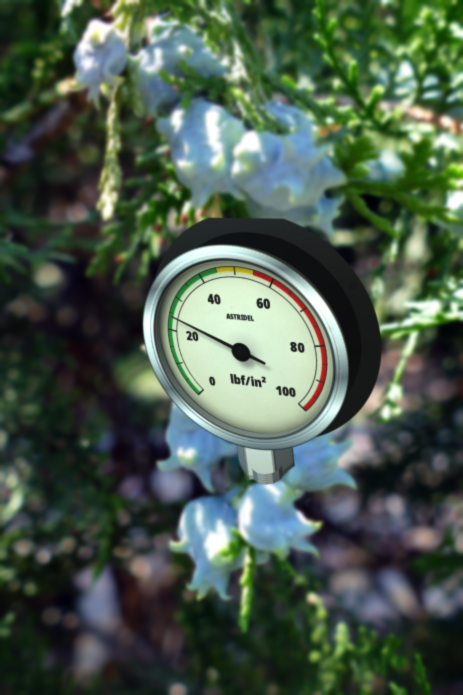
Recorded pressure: 25; psi
